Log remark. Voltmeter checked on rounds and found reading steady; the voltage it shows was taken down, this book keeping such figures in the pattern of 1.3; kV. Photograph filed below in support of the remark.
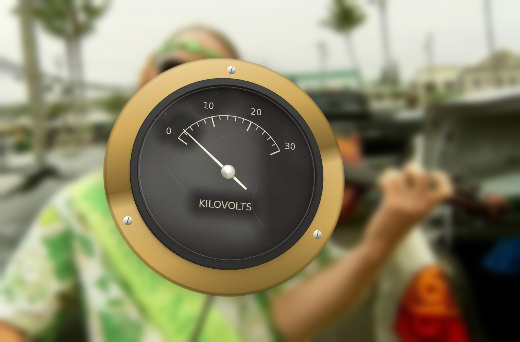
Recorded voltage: 2; kV
